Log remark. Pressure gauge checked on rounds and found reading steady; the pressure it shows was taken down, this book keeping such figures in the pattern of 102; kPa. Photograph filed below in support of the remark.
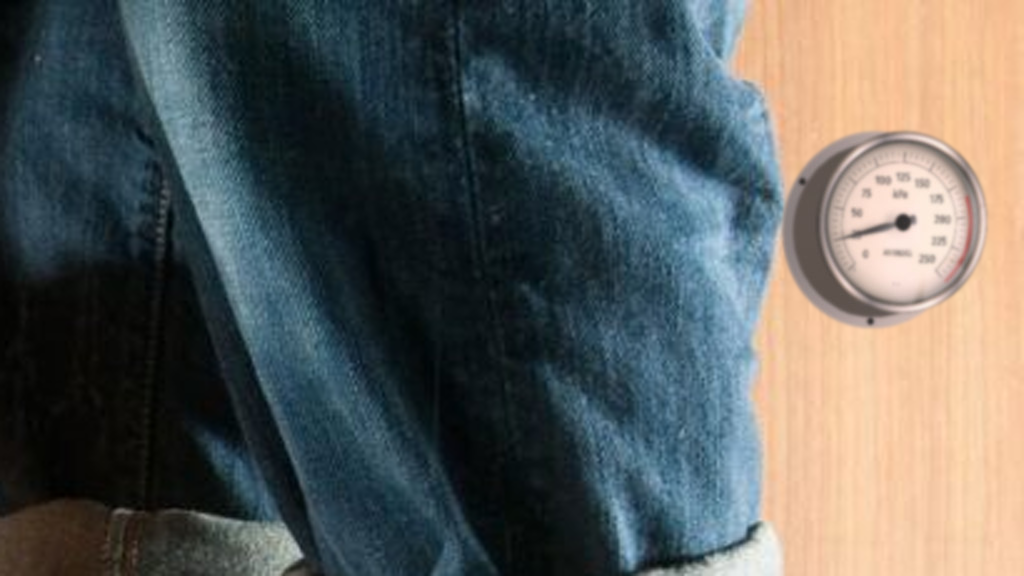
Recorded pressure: 25; kPa
